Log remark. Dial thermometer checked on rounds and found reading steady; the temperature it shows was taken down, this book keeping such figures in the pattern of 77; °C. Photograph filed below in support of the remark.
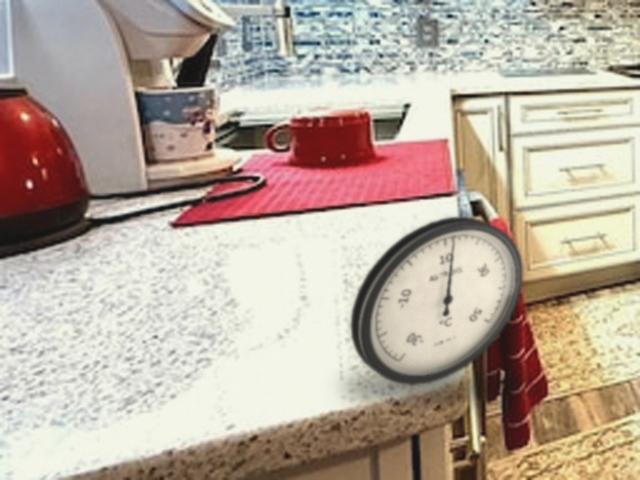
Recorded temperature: 12; °C
